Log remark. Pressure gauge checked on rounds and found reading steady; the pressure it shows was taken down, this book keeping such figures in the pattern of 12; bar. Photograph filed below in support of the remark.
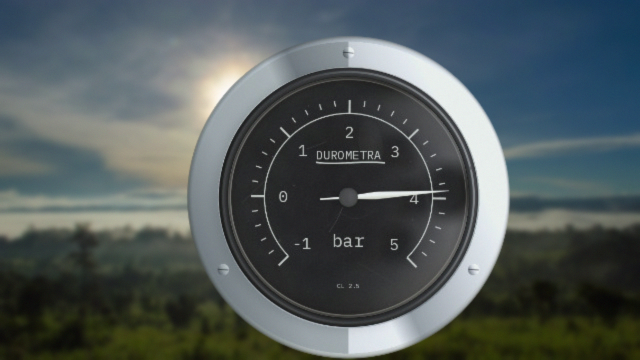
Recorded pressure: 3.9; bar
